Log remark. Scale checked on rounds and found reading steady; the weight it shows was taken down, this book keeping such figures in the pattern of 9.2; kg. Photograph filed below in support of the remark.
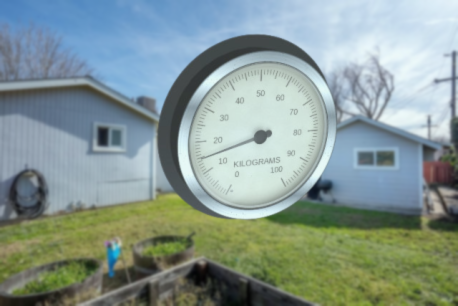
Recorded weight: 15; kg
